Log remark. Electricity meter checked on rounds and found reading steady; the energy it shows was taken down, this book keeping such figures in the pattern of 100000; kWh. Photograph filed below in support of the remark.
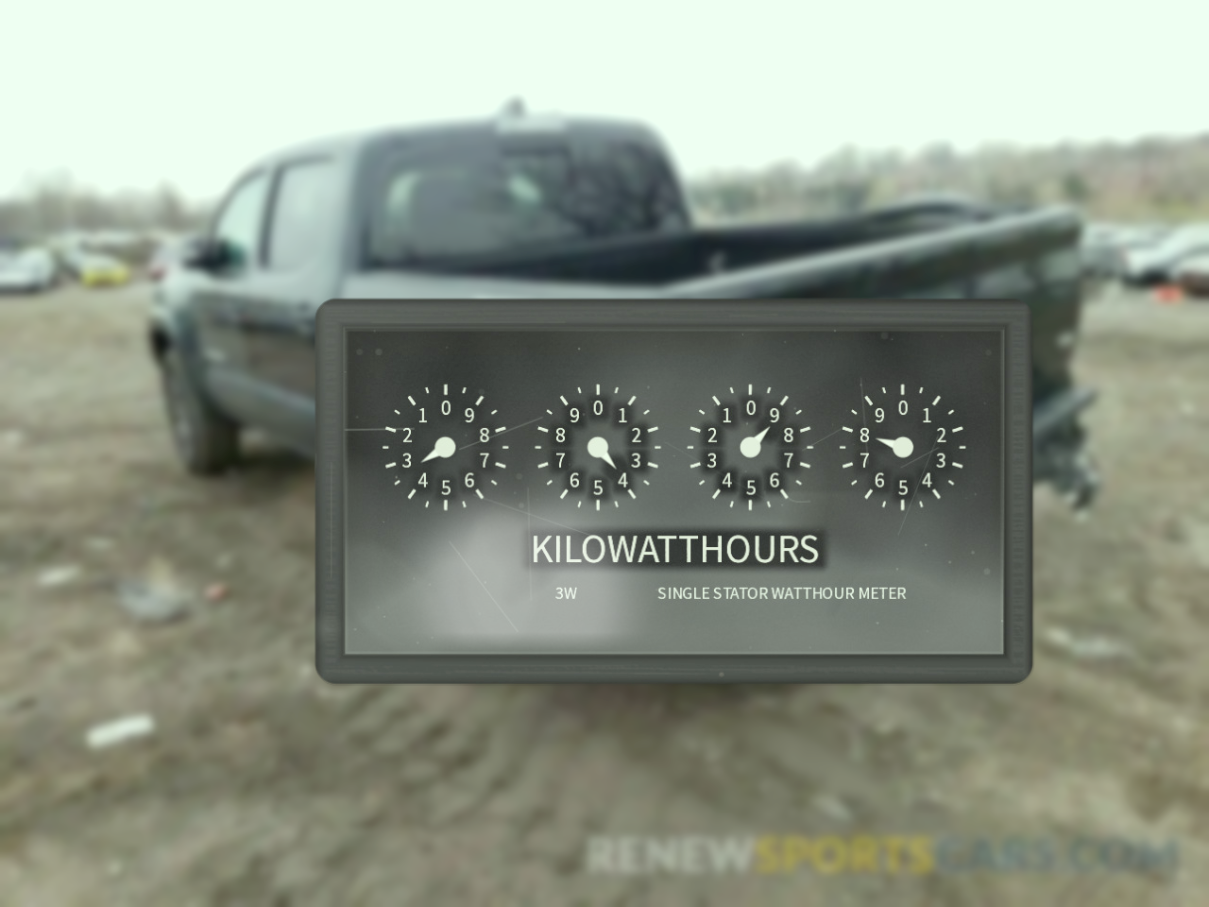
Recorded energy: 3388; kWh
